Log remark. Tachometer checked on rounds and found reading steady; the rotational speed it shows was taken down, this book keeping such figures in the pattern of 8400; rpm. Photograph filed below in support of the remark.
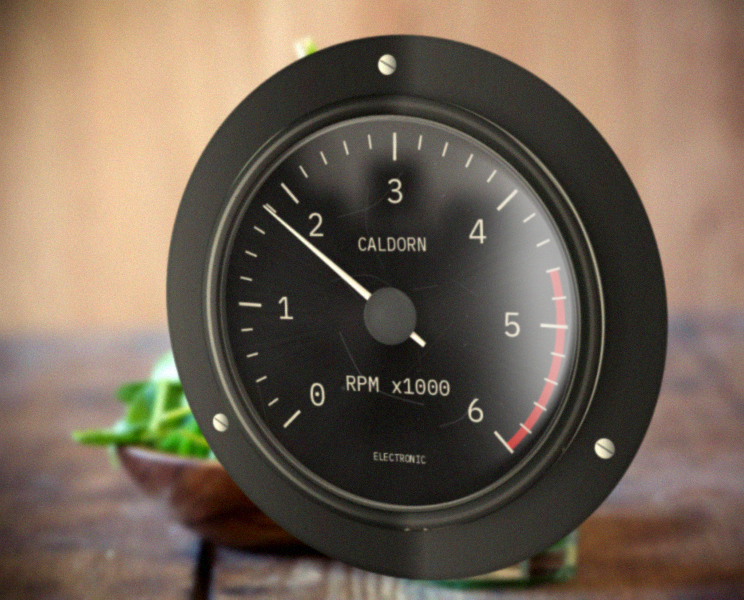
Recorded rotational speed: 1800; rpm
